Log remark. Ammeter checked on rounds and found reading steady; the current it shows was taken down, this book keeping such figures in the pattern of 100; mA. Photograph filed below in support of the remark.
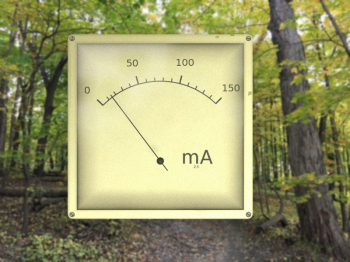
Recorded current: 15; mA
